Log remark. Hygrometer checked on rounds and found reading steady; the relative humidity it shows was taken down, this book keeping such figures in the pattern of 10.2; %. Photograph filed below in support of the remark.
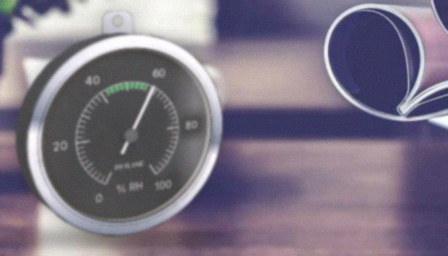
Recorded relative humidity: 60; %
